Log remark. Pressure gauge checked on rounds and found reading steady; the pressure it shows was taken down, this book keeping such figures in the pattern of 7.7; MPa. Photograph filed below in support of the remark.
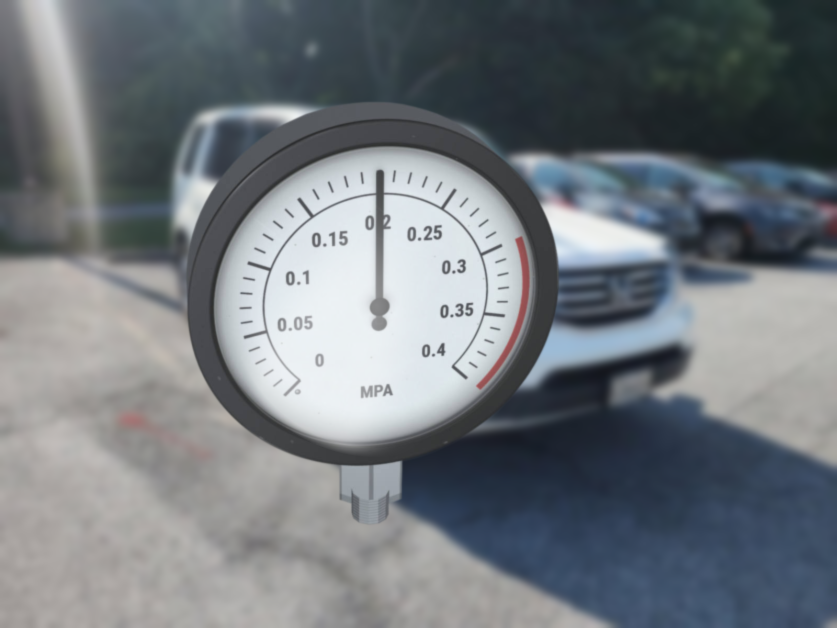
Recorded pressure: 0.2; MPa
